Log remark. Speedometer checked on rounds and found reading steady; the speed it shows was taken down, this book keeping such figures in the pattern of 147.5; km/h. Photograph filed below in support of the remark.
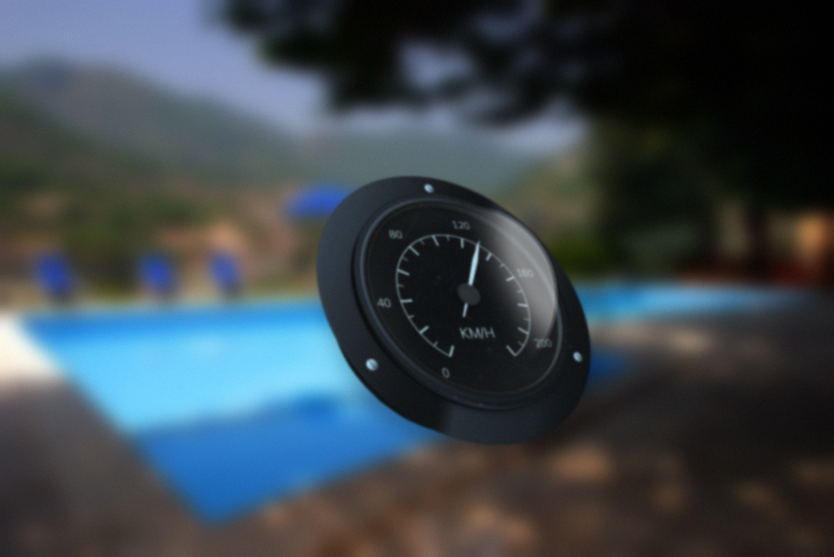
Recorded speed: 130; km/h
